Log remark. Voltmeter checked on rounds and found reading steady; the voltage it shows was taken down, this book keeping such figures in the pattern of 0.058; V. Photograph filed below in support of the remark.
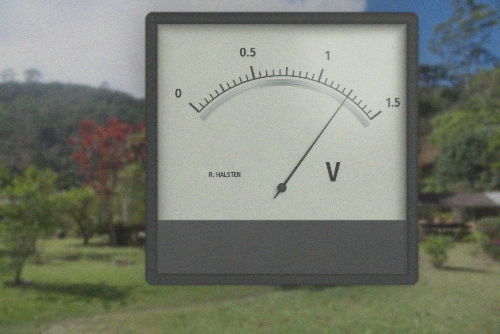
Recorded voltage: 1.25; V
